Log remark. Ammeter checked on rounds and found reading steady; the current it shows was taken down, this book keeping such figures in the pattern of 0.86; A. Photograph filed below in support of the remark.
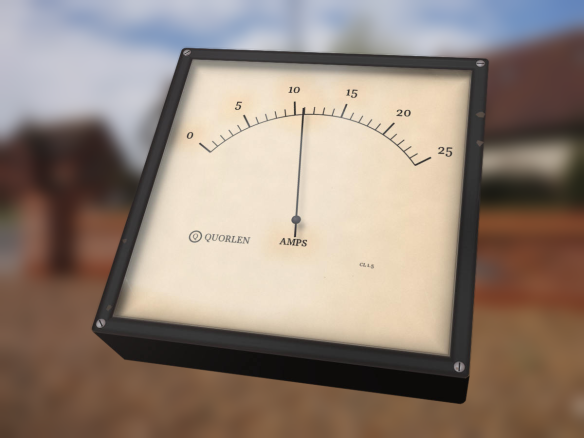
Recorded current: 11; A
